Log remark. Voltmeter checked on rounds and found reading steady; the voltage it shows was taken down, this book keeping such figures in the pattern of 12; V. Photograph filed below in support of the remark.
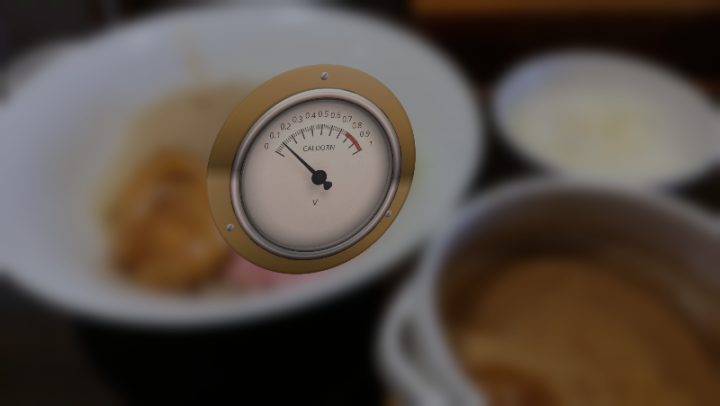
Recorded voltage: 0.1; V
